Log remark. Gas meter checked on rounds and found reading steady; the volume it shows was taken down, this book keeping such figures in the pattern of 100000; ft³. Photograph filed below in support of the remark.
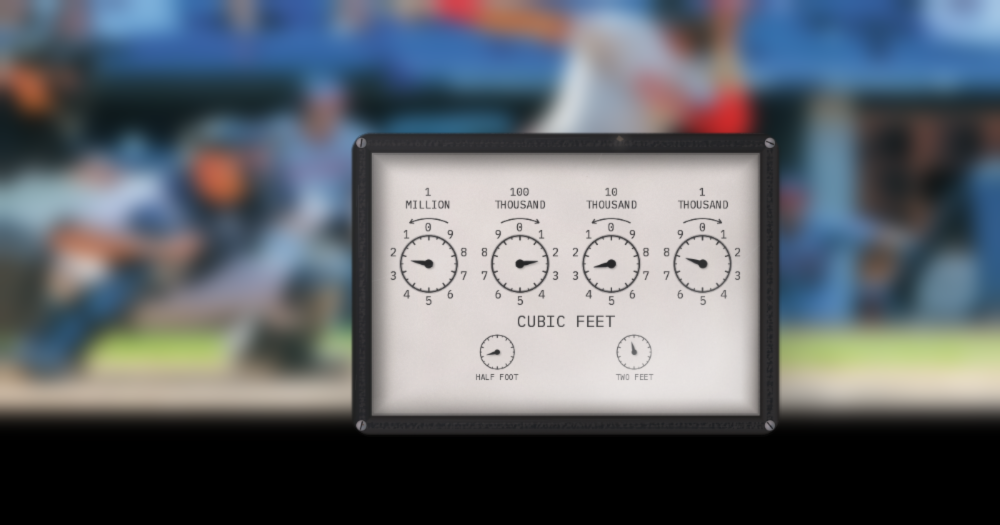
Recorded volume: 222800; ft³
